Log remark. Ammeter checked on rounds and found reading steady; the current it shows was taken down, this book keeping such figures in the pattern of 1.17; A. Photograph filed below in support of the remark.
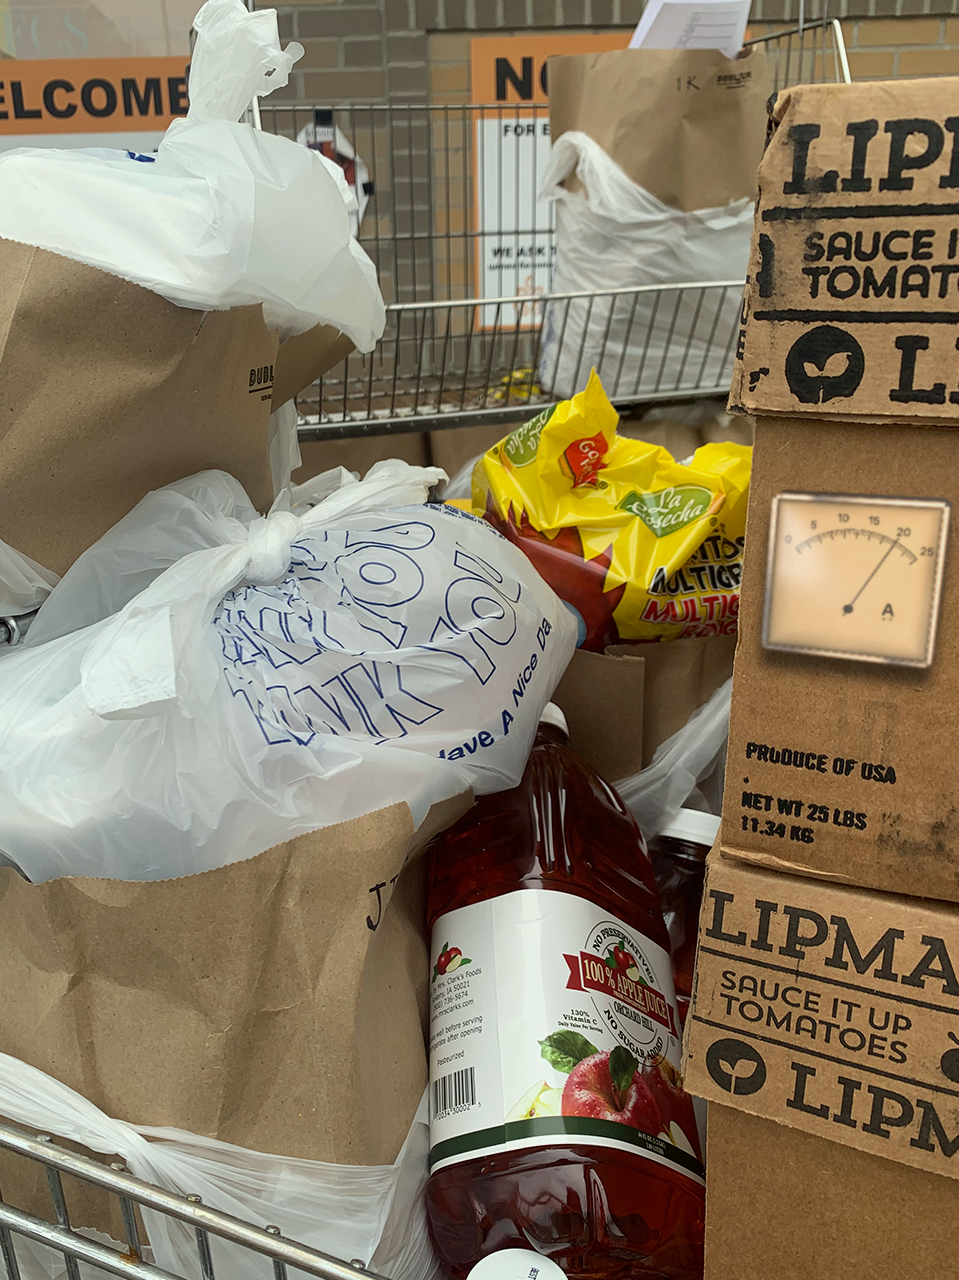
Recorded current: 20; A
